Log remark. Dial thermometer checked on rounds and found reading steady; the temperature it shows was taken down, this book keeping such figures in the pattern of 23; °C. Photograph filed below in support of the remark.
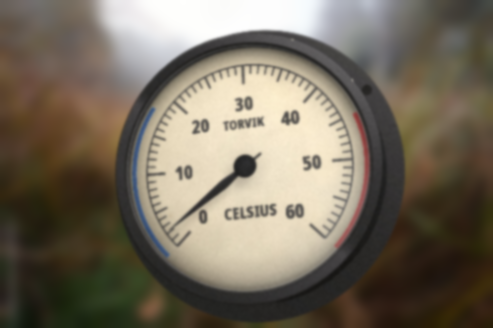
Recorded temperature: 2; °C
